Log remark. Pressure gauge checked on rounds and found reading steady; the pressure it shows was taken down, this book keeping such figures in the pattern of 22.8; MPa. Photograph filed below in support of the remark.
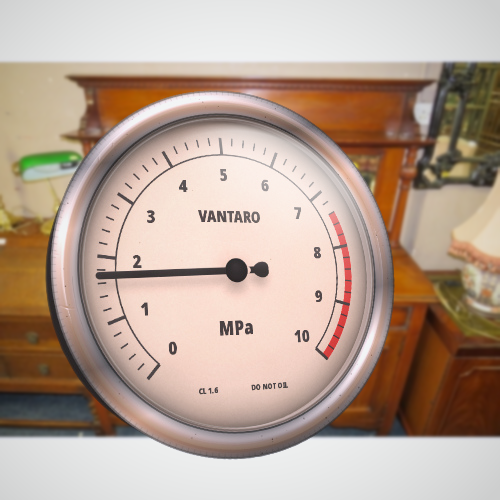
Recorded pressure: 1.7; MPa
